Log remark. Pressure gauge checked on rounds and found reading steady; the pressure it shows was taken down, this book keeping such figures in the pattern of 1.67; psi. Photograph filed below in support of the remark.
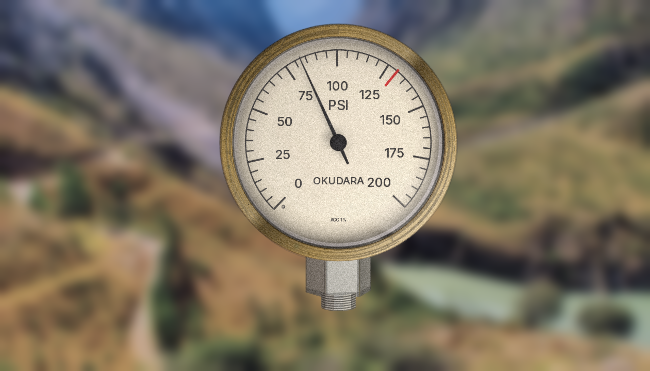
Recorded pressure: 82.5; psi
